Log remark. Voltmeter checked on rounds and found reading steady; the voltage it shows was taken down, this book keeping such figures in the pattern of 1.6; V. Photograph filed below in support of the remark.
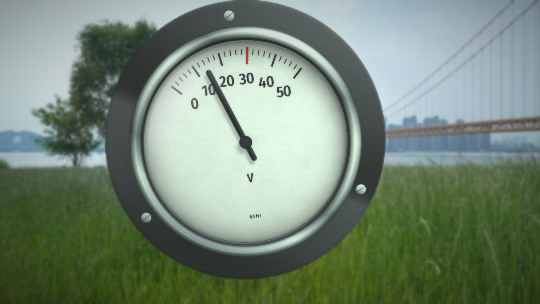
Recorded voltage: 14; V
